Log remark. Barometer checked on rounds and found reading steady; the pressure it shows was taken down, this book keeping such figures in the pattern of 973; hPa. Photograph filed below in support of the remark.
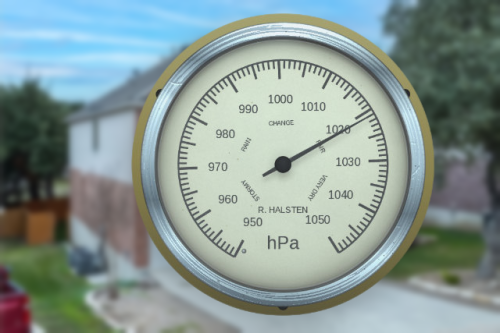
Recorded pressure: 1021; hPa
